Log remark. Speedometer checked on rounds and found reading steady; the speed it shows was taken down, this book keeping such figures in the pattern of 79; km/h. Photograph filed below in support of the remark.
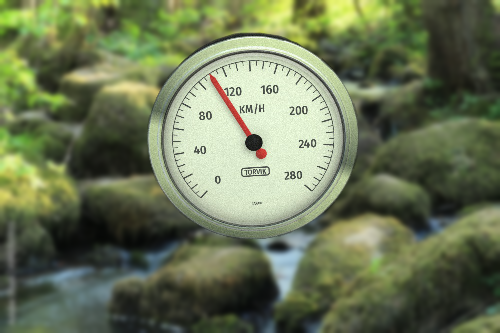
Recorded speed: 110; km/h
